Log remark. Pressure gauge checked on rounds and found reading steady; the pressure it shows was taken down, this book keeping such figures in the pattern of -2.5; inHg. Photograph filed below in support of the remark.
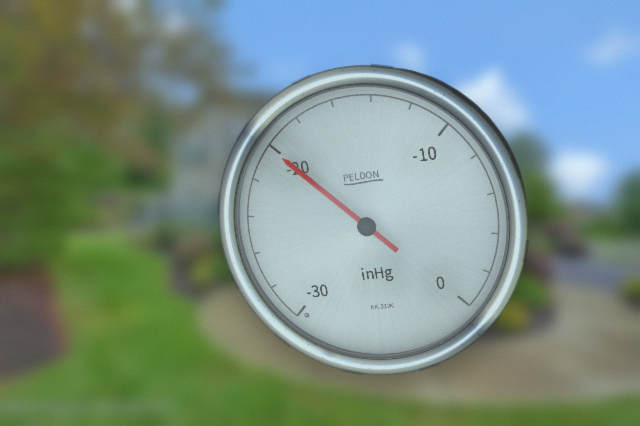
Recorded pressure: -20; inHg
